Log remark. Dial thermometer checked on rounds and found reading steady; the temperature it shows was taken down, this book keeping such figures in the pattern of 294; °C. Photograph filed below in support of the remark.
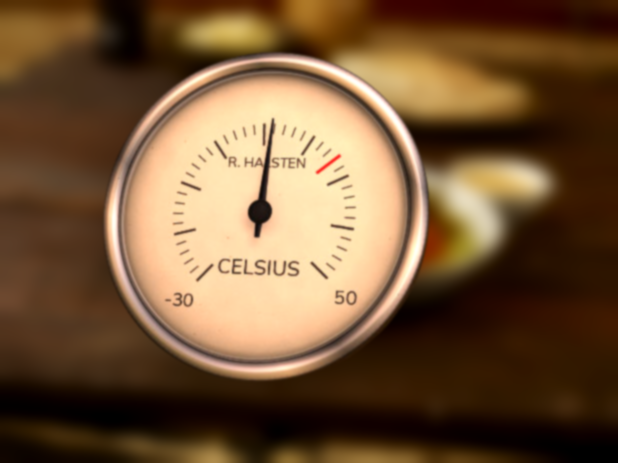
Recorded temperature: 12; °C
